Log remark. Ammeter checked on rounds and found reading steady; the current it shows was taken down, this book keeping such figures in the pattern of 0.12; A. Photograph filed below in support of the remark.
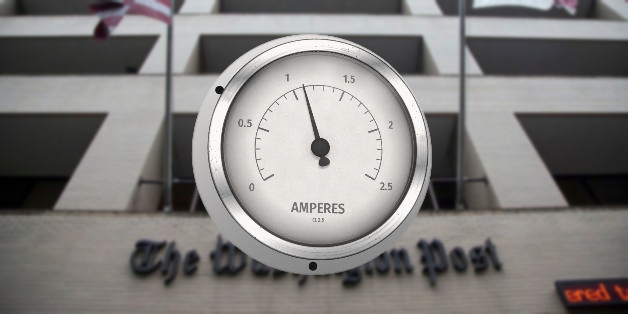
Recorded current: 1.1; A
